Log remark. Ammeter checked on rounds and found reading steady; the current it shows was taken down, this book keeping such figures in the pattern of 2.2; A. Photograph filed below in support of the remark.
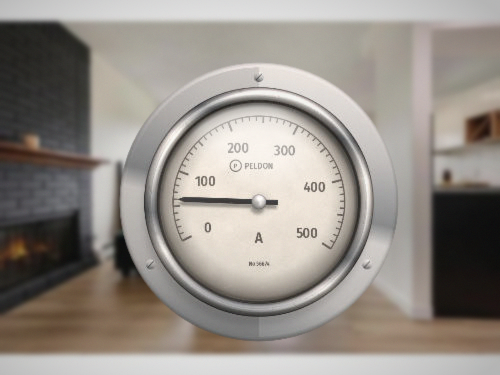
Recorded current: 60; A
